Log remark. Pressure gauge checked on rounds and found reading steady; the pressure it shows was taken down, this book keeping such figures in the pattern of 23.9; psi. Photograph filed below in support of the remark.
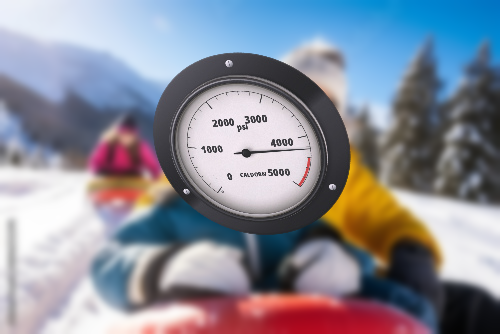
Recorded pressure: 4200; psi
